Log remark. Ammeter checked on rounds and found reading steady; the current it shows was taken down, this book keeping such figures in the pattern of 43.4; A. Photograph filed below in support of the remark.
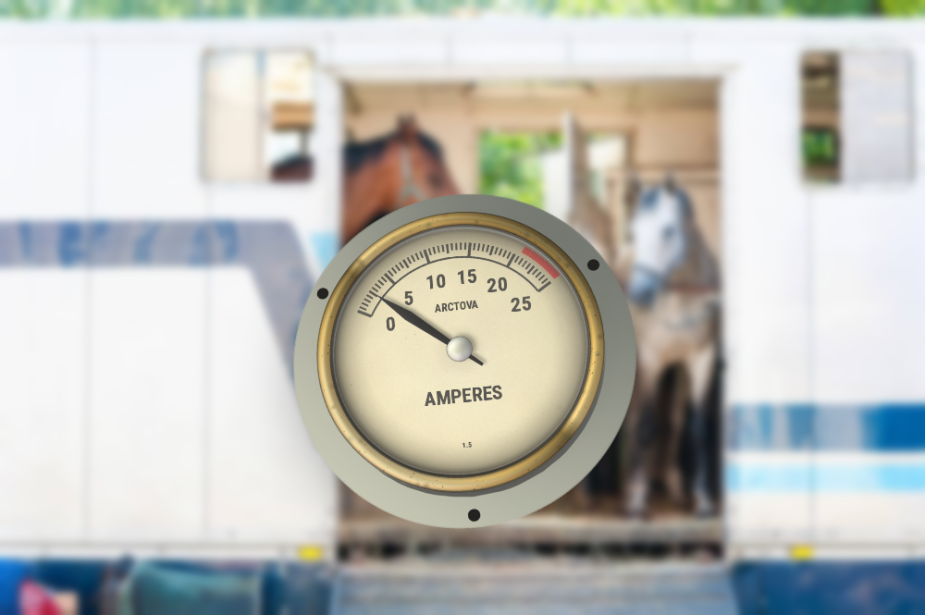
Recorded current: 2.5; A
